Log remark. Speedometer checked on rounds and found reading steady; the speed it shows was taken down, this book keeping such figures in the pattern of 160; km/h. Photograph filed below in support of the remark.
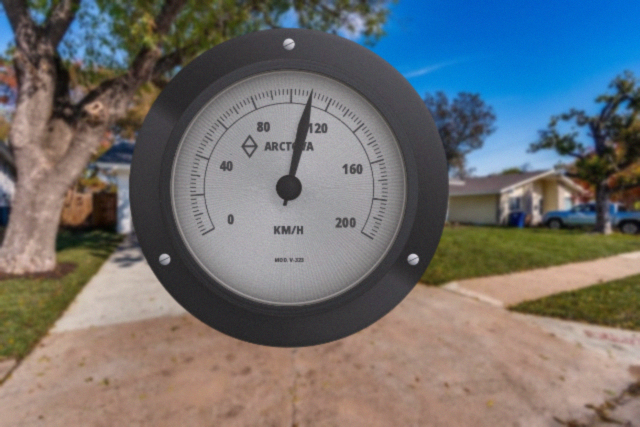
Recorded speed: 110; km/h
